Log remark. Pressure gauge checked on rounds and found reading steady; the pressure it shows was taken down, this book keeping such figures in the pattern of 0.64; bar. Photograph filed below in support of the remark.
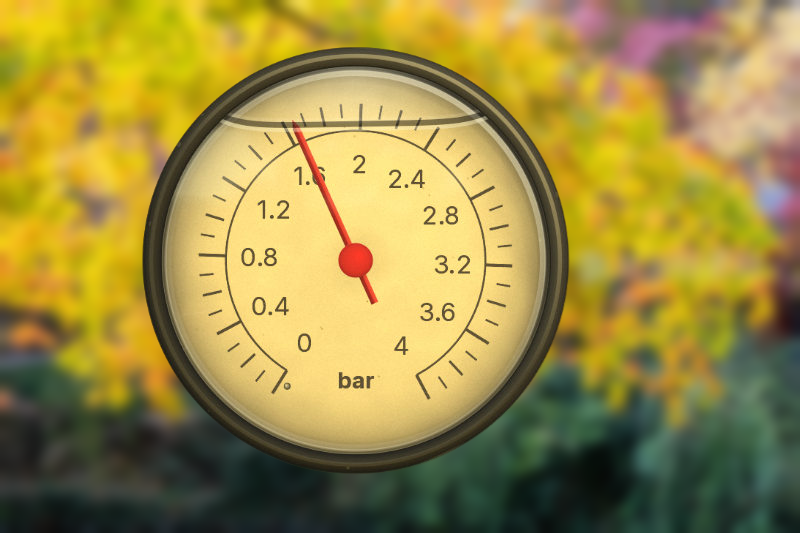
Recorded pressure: 1.65; bar
